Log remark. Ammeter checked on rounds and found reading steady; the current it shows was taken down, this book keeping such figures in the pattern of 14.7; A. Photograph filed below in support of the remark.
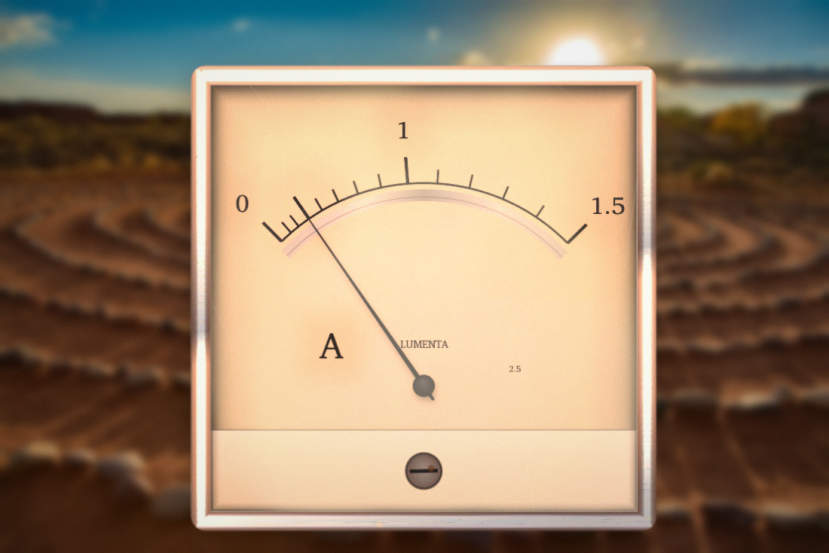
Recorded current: 0.5; A
